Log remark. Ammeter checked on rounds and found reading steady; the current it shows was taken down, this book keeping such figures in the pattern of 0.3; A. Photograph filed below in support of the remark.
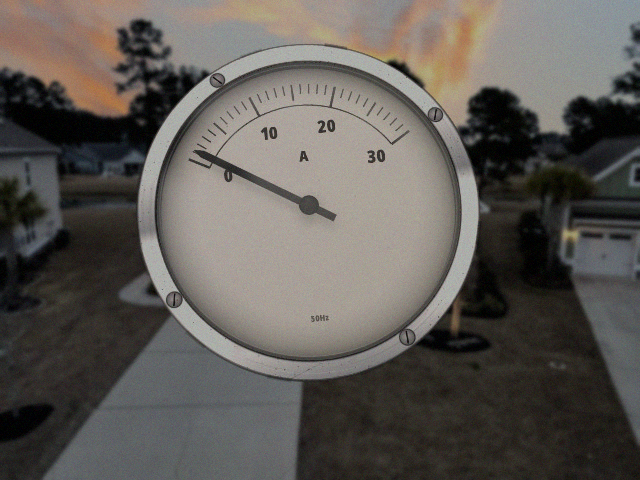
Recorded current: 1; A
